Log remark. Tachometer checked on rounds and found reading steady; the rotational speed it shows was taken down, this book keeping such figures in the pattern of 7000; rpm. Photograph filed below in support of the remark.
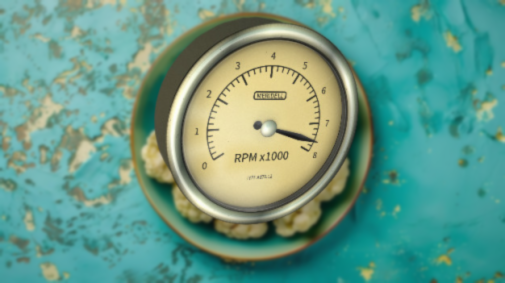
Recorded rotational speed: 7600; rpm
